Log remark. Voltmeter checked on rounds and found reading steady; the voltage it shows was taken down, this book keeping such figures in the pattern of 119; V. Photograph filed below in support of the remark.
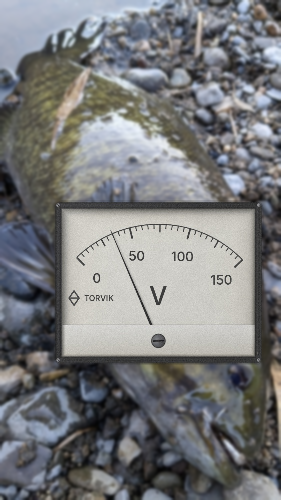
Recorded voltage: 35; V
